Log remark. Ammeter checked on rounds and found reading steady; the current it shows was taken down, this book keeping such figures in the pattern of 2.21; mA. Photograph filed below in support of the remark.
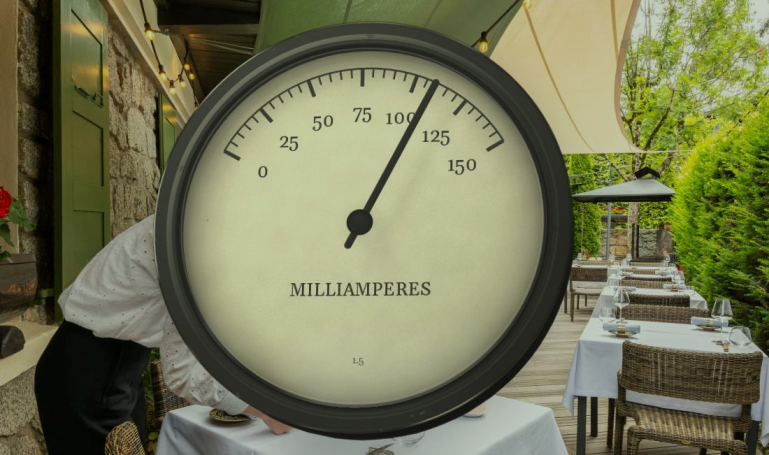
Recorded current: 110; mA
